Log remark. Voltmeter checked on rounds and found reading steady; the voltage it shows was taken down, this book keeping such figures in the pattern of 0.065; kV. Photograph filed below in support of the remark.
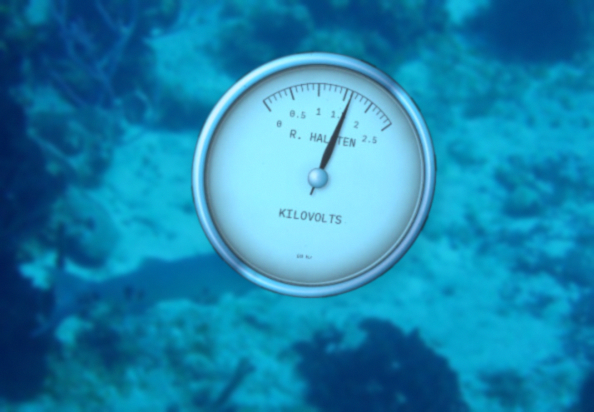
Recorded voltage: 1.6; kV
